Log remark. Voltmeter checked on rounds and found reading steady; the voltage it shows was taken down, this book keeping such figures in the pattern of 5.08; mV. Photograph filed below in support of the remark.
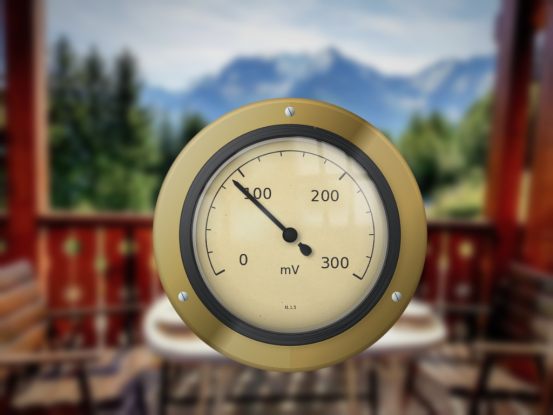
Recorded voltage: 90; mV
